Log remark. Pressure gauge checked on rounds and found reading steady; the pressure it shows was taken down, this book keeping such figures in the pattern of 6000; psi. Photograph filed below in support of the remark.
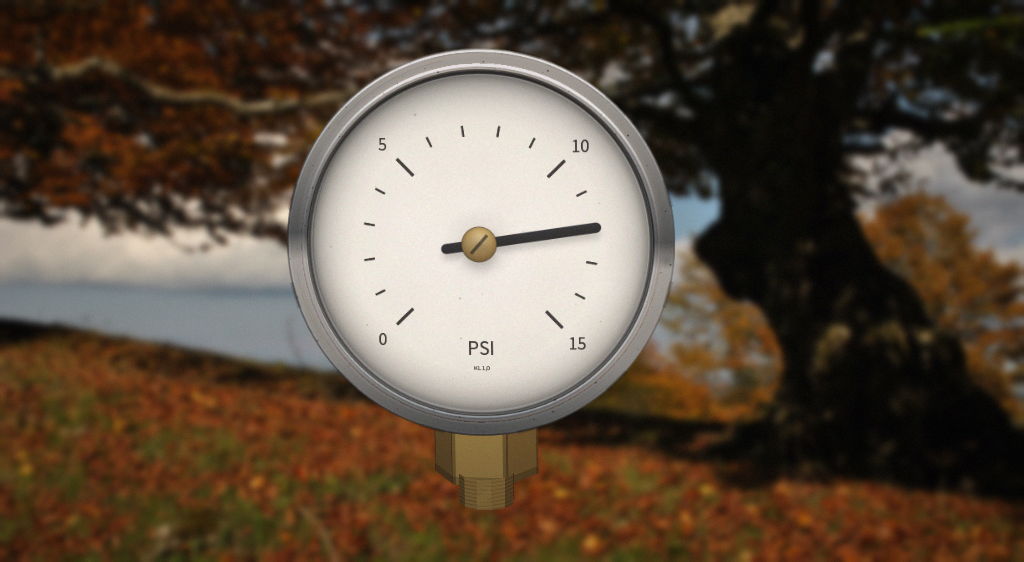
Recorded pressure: 12; psi
